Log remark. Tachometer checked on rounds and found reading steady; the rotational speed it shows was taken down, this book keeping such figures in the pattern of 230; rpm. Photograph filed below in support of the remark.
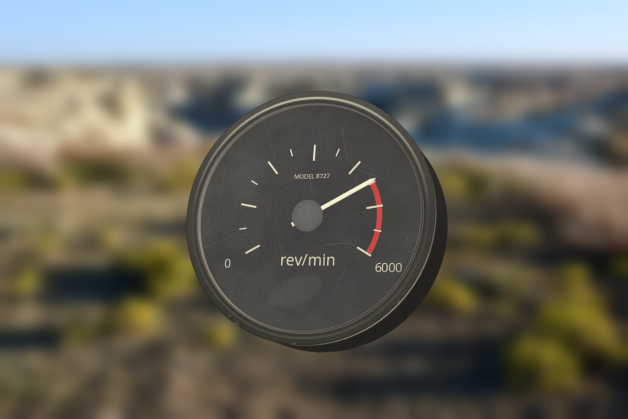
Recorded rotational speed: 4500; rpm
